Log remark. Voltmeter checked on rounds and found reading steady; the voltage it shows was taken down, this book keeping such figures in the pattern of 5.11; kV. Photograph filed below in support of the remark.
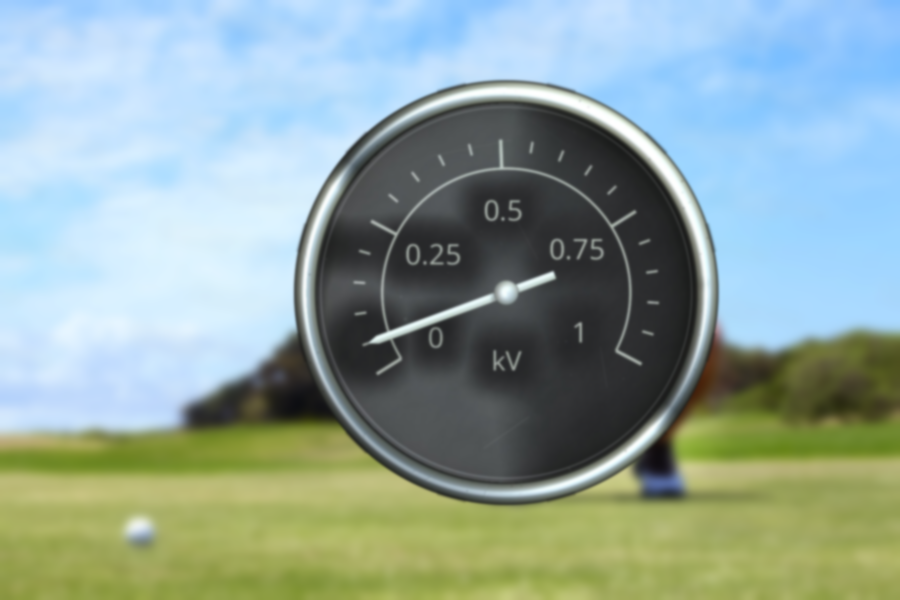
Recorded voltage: 0.05; kV
